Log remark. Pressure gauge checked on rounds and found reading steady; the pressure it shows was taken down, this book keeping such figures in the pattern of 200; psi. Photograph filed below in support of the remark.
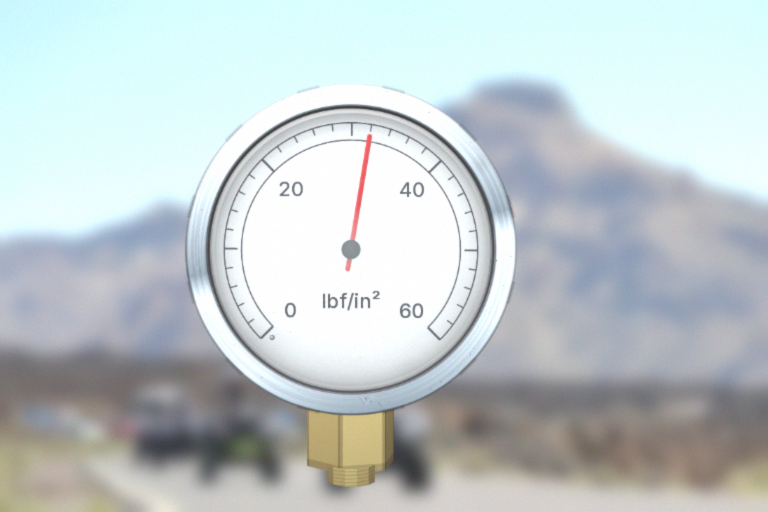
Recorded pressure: 32; psi
